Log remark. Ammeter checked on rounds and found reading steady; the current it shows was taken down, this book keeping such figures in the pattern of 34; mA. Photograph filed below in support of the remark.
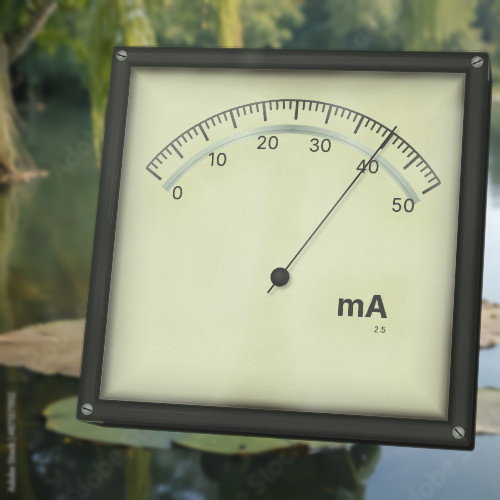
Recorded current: 40; mA
